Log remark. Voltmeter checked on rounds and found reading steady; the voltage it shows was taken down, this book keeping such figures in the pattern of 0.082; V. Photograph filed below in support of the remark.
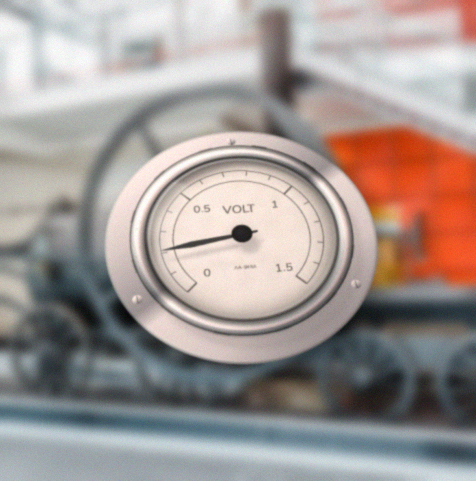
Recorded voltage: 0.2; V
